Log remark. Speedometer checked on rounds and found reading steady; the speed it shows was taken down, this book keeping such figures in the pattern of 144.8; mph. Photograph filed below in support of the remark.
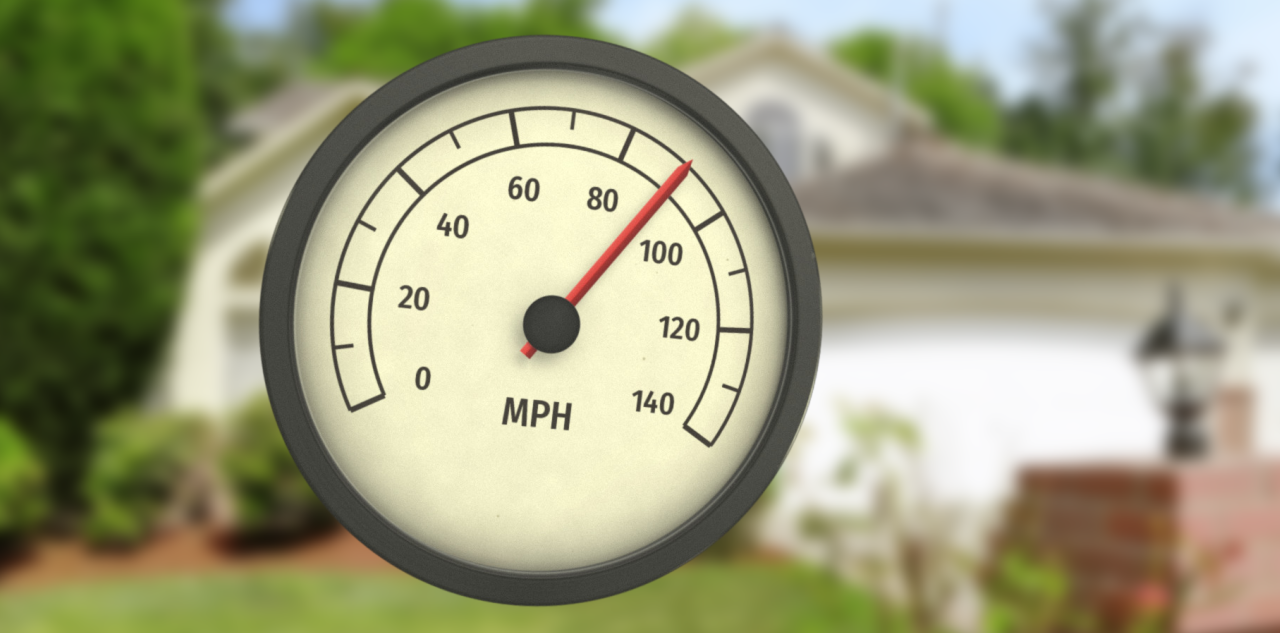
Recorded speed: 90; mph
